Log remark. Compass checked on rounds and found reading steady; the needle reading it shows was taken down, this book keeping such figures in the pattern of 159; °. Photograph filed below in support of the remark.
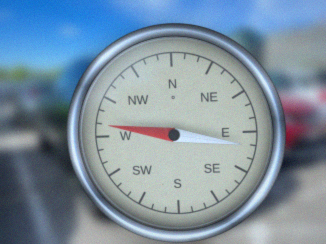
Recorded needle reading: 280; °
